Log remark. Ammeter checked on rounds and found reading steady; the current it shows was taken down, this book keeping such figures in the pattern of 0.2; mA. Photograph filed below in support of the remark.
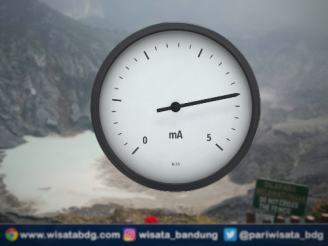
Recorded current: 4; mA
